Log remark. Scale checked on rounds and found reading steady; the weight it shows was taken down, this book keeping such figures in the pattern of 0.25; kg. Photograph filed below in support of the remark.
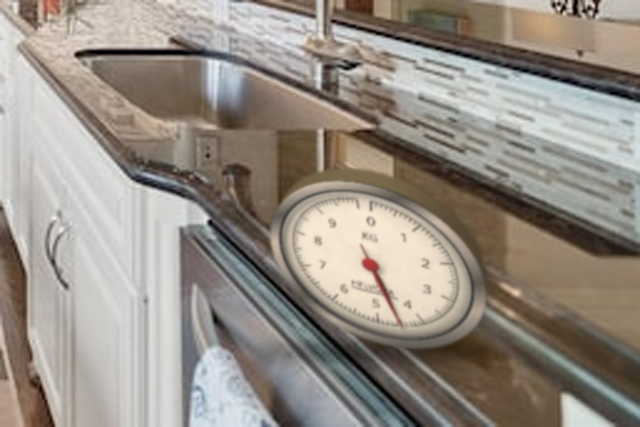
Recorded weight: 4.5; kg
